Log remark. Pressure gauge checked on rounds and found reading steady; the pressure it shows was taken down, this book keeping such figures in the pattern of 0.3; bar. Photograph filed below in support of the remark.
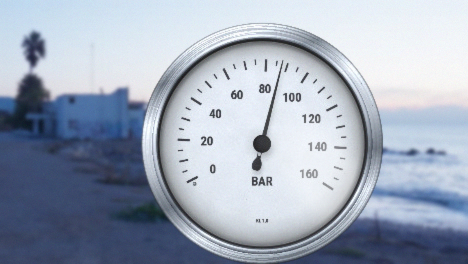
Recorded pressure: 87.5; bar
